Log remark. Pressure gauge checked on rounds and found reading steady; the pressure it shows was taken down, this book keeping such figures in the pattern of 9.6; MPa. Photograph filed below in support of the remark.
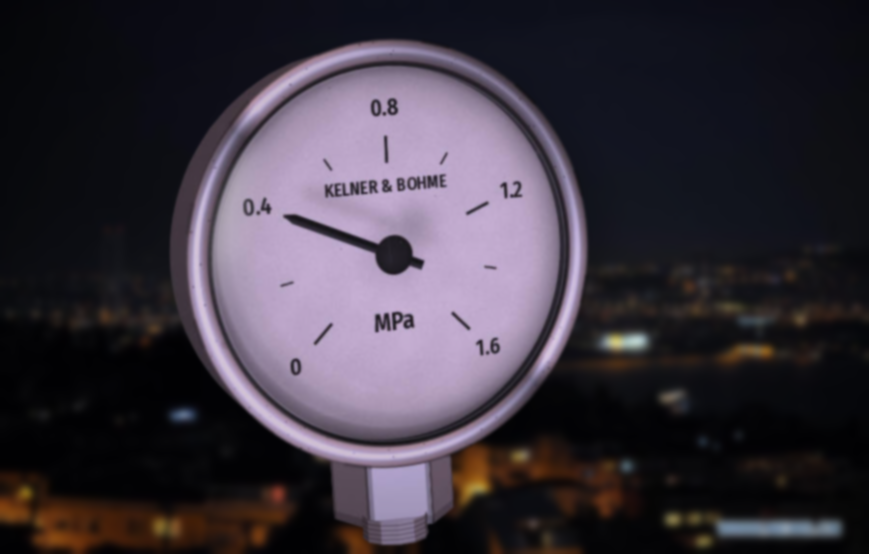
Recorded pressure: 0.4; MPa
